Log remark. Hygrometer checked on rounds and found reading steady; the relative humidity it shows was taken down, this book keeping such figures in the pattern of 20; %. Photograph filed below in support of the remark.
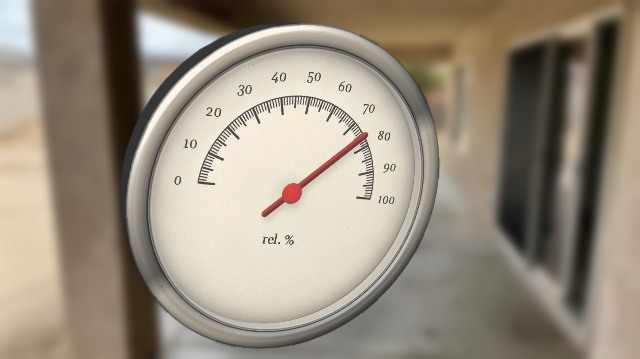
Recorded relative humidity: 75; %
